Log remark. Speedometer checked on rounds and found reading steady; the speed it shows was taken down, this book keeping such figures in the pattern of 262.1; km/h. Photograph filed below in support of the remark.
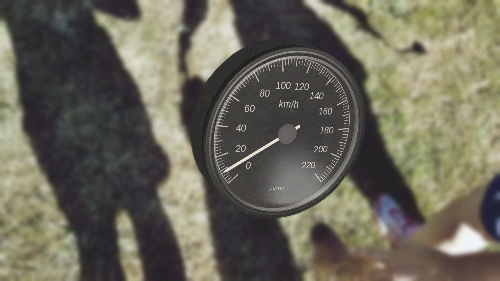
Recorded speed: 10; km/h
